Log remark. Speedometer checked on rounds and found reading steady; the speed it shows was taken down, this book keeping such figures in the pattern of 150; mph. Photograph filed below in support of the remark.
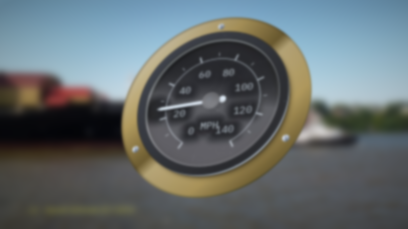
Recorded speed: 25; mph
